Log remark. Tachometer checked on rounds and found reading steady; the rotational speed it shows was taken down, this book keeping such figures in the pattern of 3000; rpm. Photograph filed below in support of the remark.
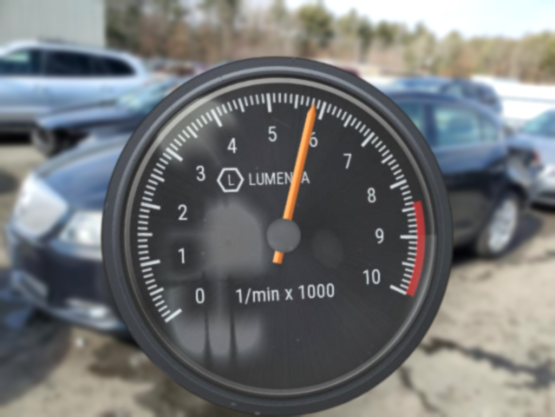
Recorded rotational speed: 5800; rpm
